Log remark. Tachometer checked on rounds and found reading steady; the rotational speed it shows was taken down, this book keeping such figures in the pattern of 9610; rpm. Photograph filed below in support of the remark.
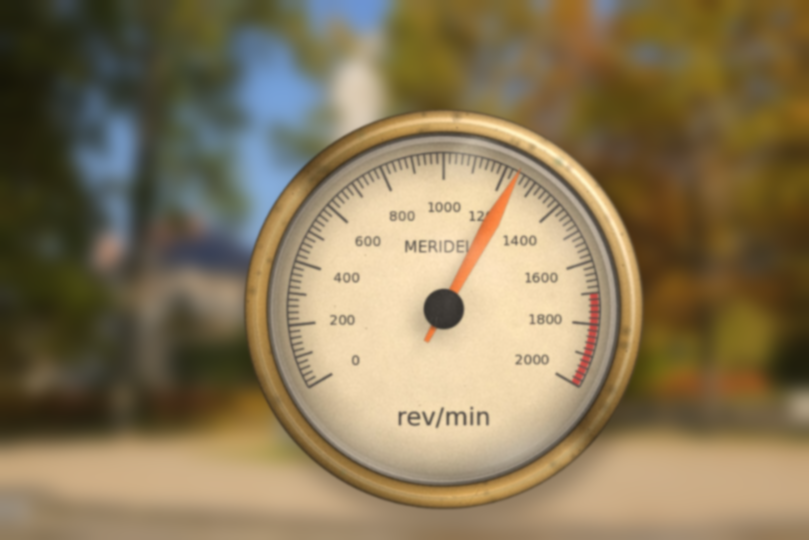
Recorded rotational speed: 1240; rpm
